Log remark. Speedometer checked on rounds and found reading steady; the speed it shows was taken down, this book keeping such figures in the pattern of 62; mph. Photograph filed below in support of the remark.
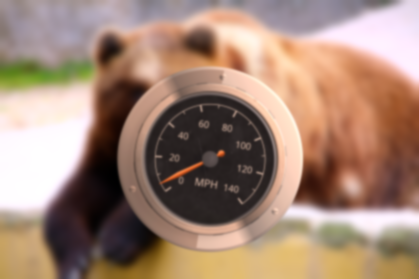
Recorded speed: 5; mph
